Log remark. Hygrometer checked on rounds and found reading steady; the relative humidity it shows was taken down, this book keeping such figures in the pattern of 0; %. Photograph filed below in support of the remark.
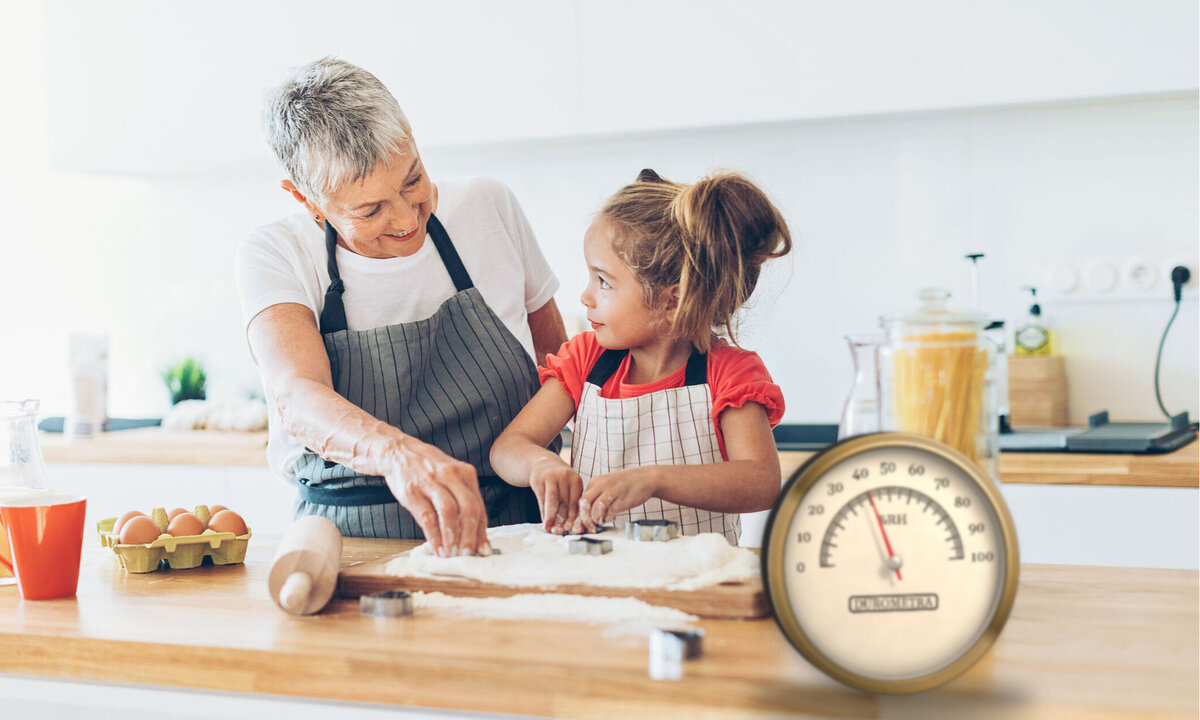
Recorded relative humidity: 40; %
